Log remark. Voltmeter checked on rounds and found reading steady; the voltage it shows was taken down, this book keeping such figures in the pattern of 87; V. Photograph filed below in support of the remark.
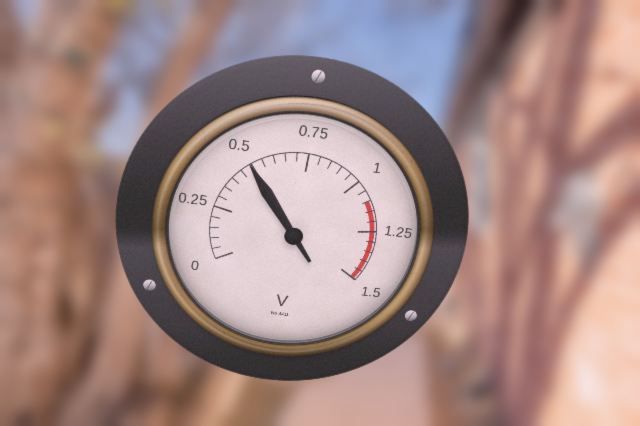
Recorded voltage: 0.5; V
